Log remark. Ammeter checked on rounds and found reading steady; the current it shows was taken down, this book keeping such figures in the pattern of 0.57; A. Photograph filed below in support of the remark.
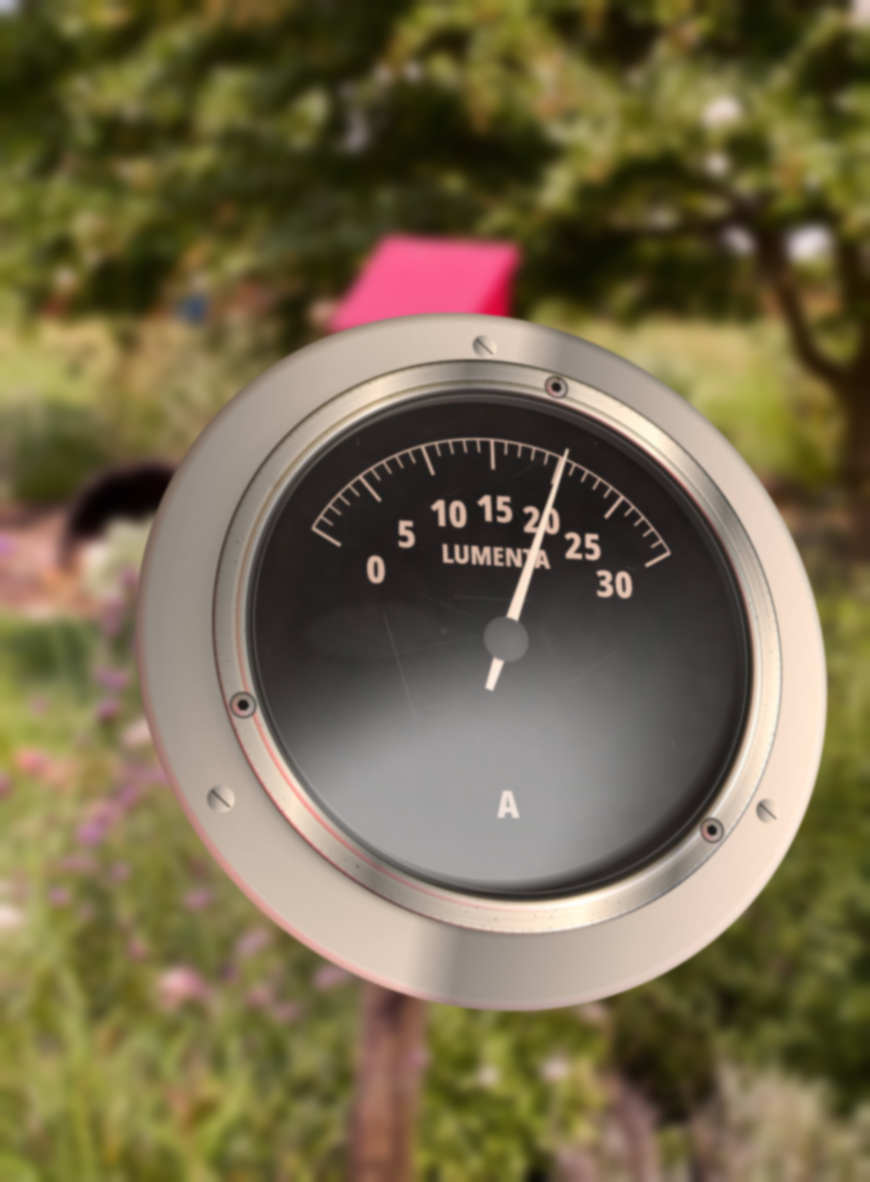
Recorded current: 20; A
